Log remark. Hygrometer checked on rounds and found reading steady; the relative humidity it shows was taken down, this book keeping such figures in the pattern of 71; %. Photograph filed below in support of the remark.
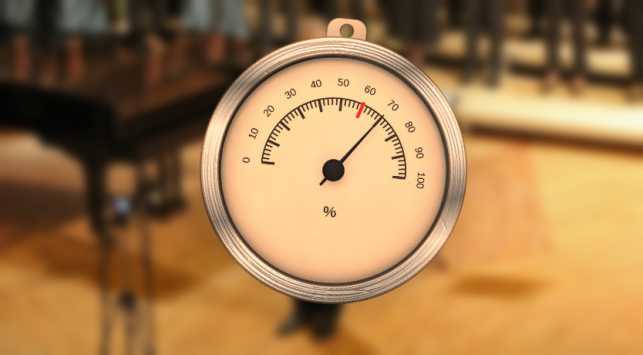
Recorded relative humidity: 70; %
